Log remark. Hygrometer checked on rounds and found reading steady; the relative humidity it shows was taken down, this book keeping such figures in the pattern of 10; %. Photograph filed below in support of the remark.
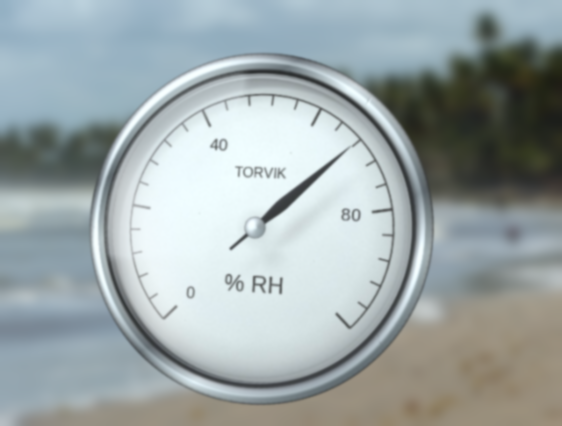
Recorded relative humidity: 68; %
